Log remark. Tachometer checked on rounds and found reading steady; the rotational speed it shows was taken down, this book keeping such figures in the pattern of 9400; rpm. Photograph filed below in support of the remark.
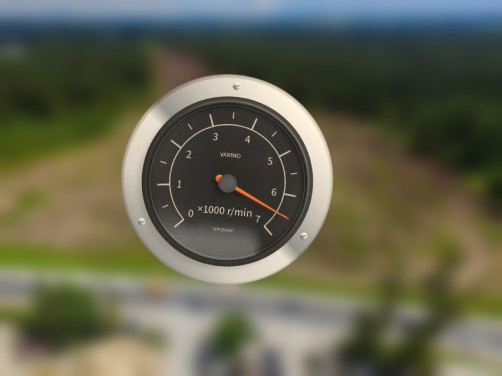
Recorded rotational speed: 6500; rpm
